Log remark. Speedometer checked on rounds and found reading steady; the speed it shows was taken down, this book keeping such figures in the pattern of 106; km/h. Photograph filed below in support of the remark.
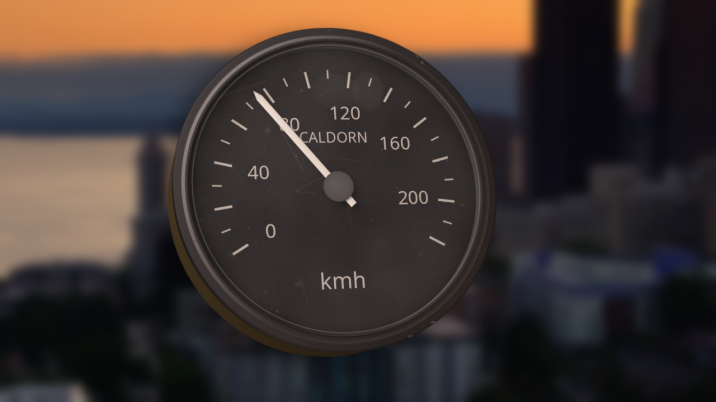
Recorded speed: 75; km/h
